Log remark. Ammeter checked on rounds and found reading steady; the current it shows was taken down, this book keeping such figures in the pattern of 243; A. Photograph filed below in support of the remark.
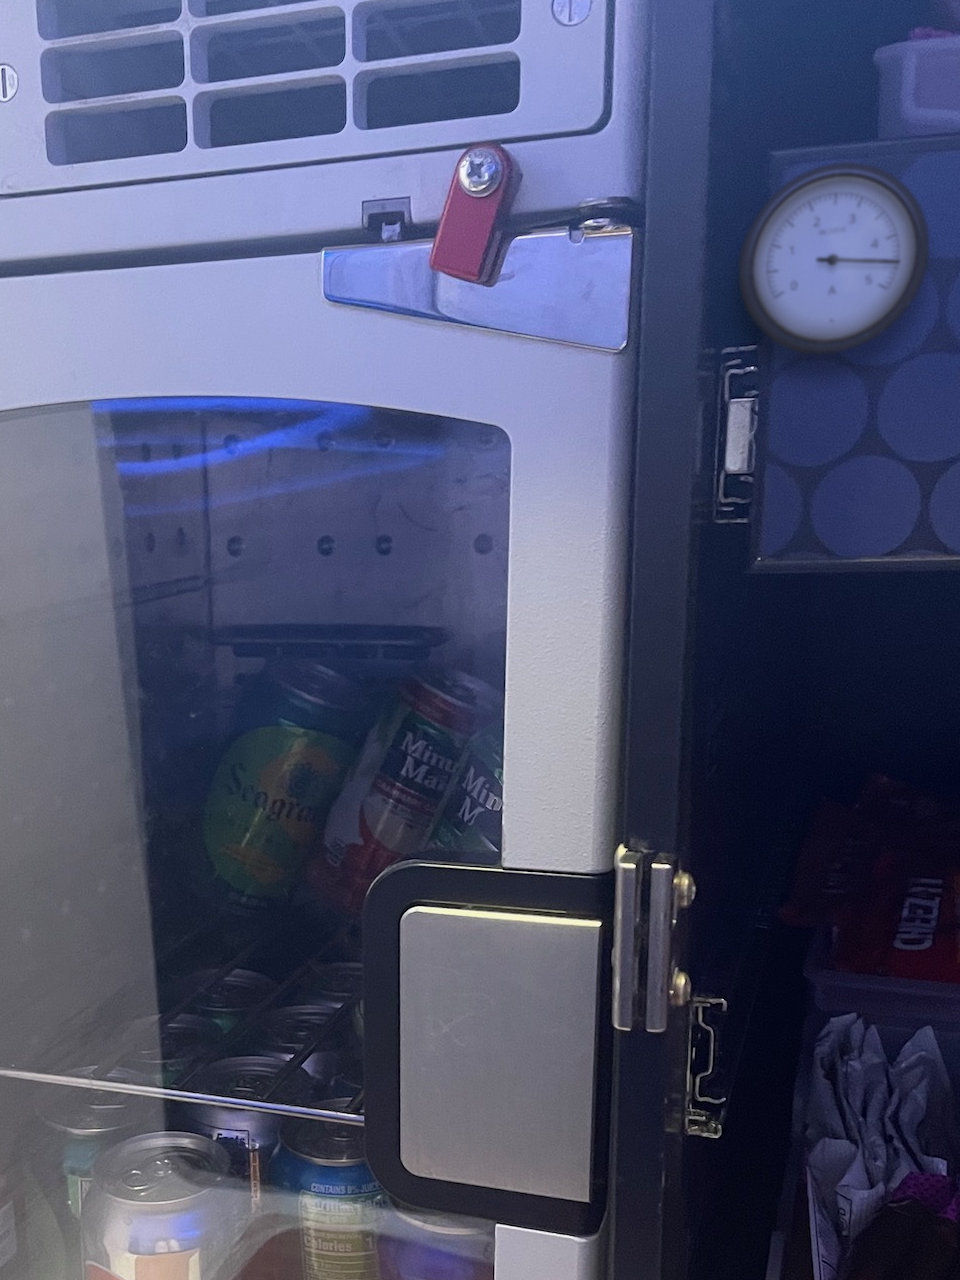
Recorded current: 4.5; A
